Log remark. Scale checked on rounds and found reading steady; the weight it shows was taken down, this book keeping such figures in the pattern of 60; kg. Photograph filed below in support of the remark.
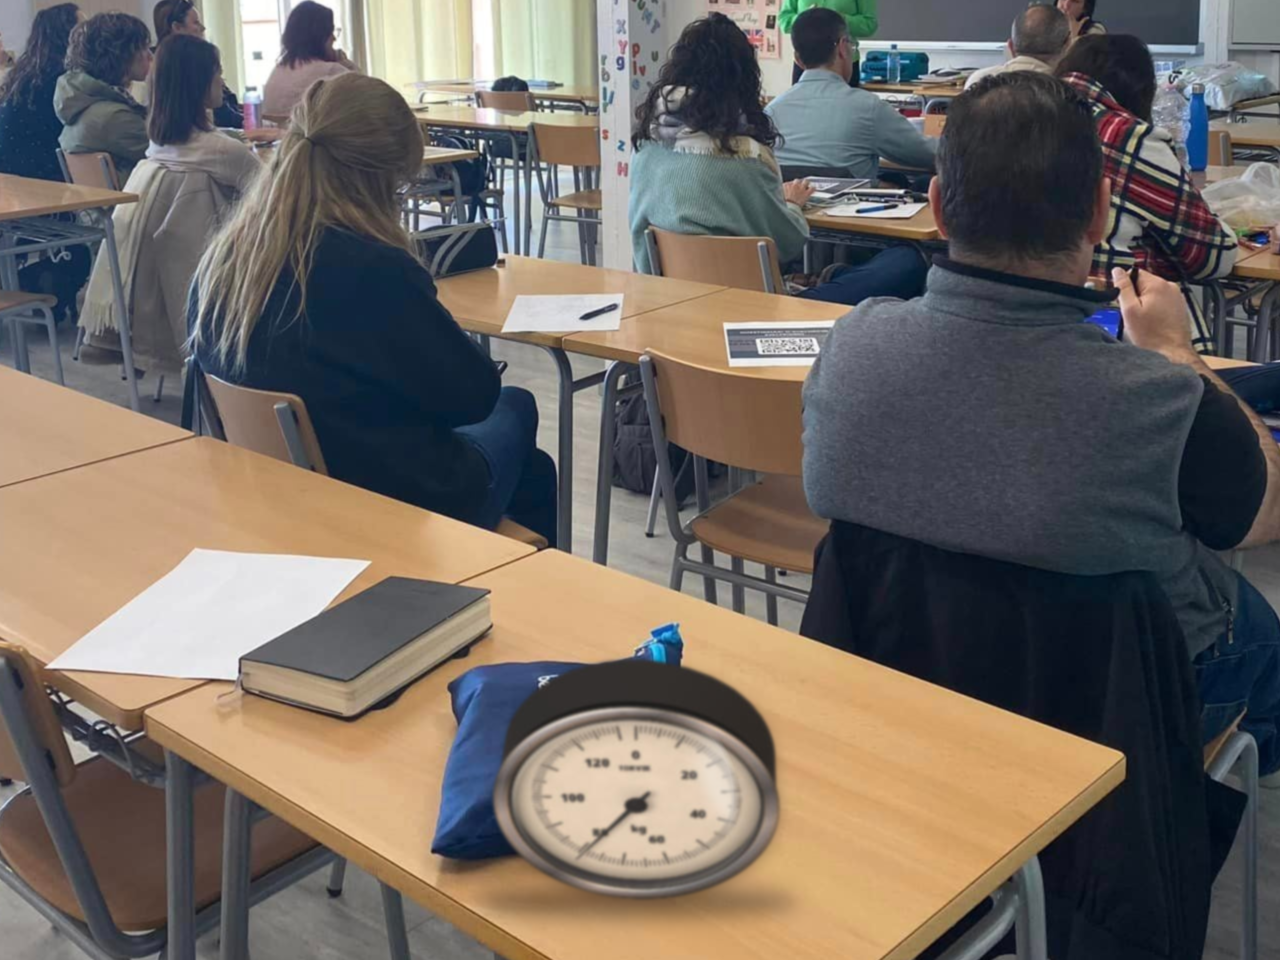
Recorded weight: 80; kg
